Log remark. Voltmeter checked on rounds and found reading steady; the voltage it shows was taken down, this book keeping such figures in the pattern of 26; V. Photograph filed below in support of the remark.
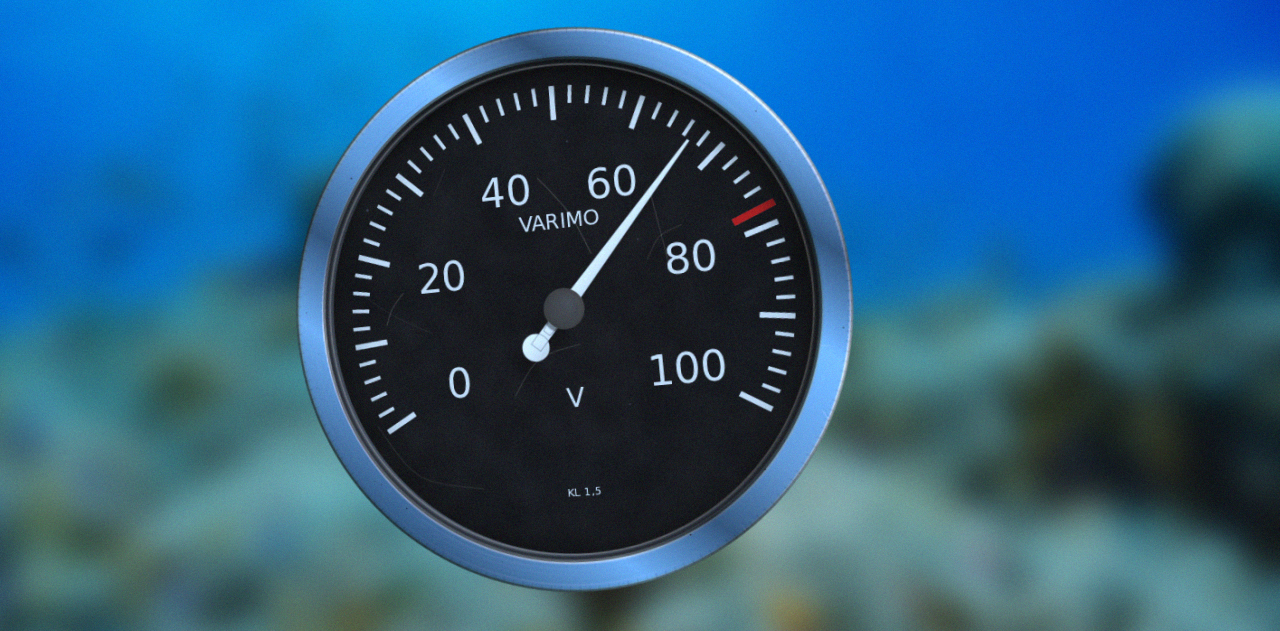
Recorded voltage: 67; V
